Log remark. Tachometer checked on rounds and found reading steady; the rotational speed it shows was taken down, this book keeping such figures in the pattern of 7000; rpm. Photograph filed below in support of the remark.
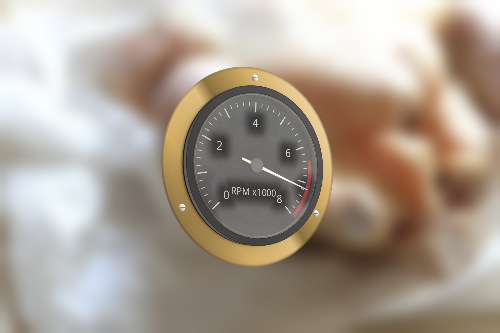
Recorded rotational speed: 7200; rpm
